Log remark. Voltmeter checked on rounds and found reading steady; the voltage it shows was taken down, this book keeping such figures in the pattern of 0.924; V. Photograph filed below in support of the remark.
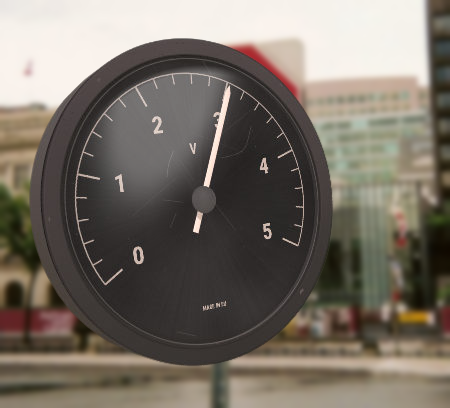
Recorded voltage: 3; V
